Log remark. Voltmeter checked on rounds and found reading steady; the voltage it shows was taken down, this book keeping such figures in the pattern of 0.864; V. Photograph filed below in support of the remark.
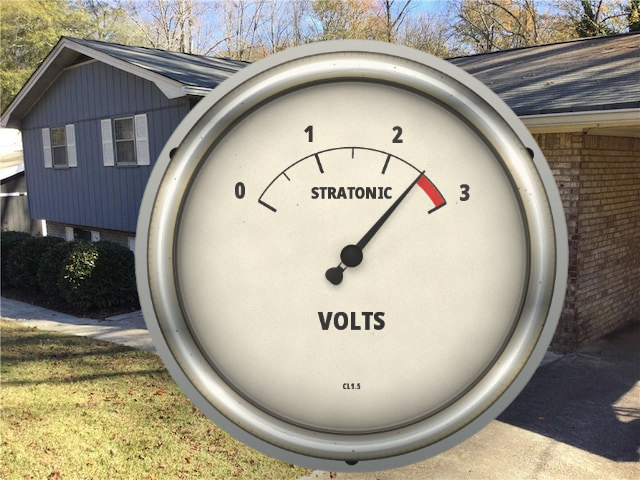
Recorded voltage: 2.5; V
